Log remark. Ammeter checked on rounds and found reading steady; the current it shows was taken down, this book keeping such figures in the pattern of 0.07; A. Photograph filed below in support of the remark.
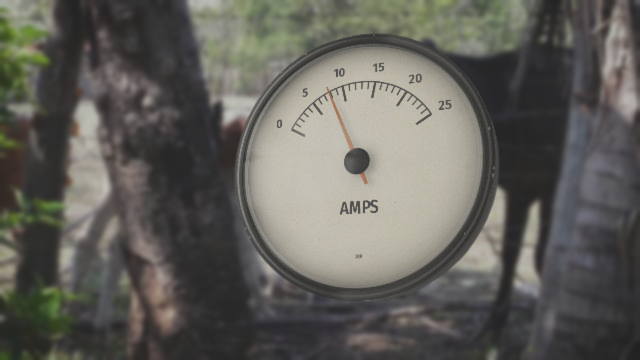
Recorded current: 8; A
